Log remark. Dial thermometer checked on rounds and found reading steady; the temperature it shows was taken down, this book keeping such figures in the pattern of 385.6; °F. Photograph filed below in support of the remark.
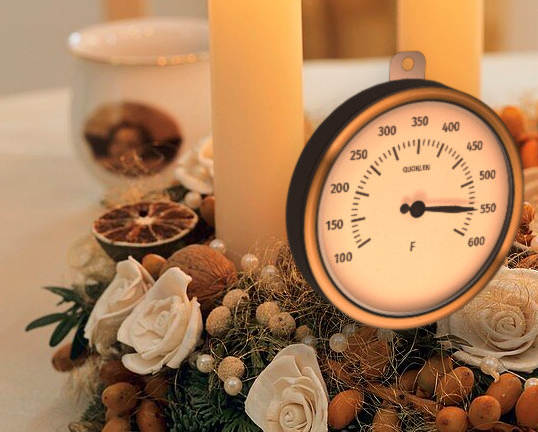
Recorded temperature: 550; °F
